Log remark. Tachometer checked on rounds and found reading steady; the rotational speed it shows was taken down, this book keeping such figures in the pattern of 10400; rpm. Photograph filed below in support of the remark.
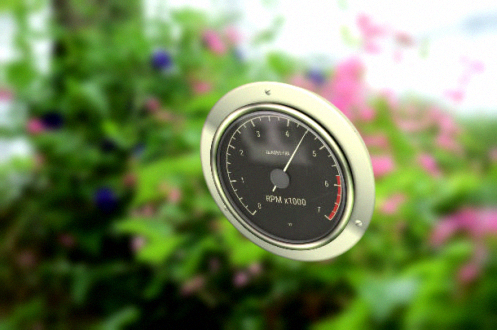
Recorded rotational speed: 4500; rpm
